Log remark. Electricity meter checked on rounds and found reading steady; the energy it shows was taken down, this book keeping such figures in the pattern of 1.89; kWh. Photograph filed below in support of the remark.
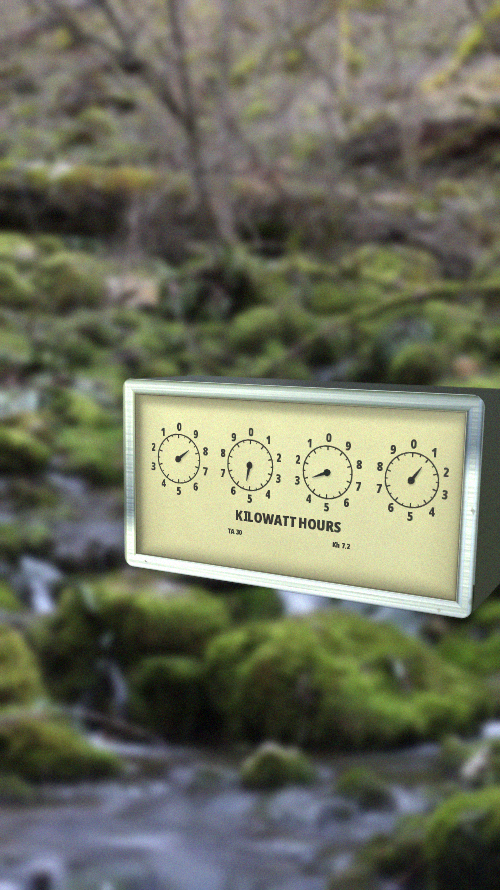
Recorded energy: 8531; kWh
